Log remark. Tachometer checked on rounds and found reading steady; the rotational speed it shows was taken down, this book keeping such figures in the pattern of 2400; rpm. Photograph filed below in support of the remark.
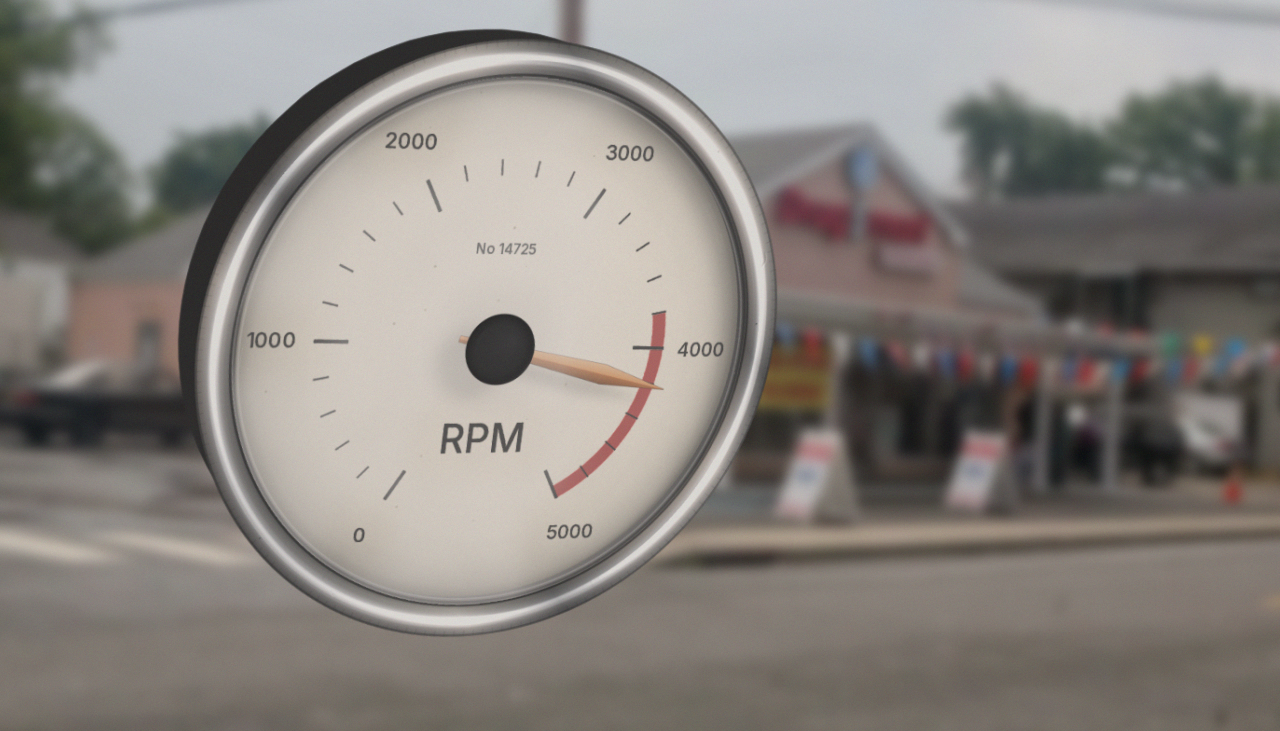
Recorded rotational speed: 4200; rpm
